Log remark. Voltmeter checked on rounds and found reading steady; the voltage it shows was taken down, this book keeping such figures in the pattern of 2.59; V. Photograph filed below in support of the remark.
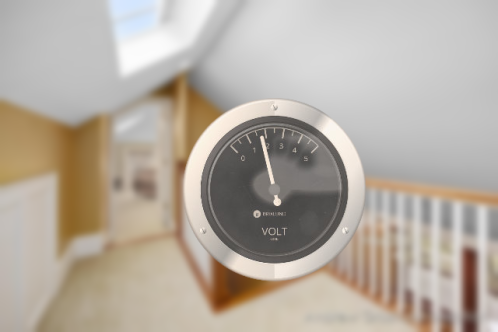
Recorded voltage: 1.75; V
